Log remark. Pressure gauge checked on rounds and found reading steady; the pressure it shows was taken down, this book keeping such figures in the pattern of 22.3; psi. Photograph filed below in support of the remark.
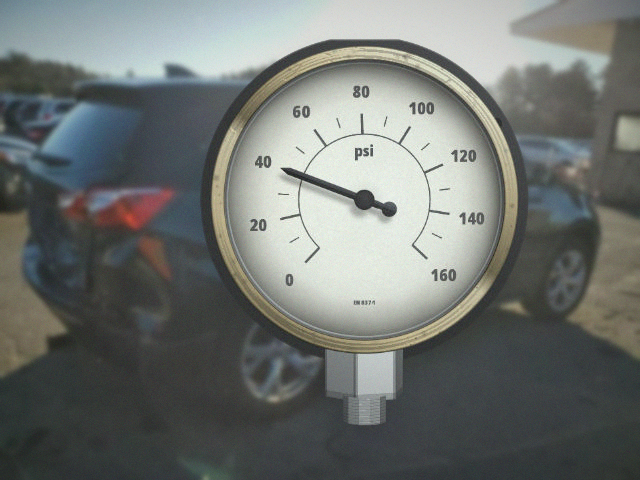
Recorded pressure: 40; psi
